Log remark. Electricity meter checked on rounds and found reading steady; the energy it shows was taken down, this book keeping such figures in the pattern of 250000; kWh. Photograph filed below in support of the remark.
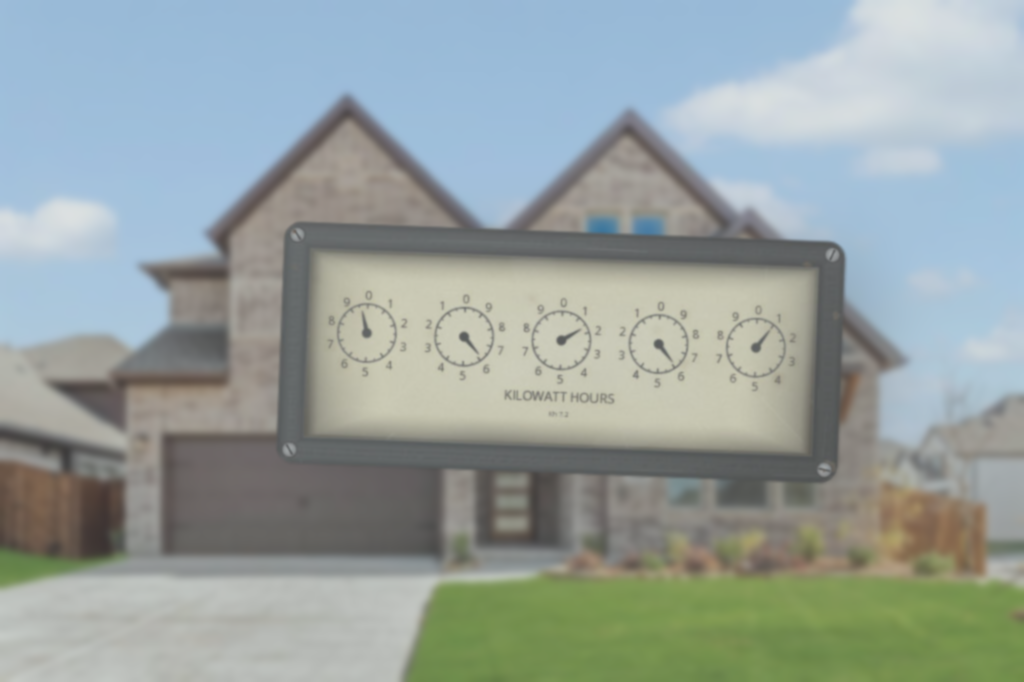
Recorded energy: 96161; kWh
